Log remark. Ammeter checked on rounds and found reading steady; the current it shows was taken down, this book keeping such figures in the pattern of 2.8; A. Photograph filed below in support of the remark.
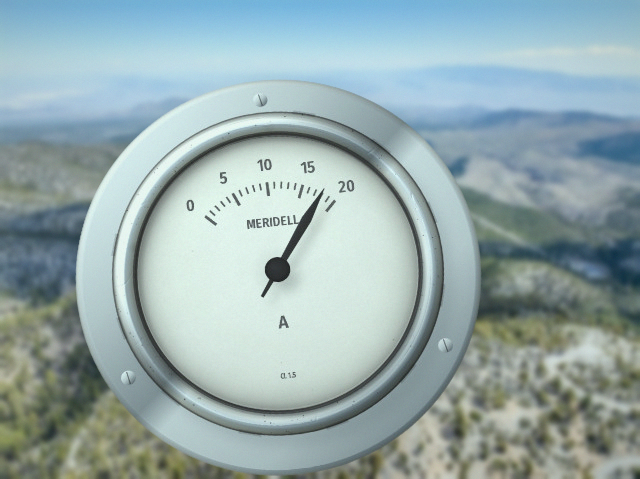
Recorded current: 18; A
